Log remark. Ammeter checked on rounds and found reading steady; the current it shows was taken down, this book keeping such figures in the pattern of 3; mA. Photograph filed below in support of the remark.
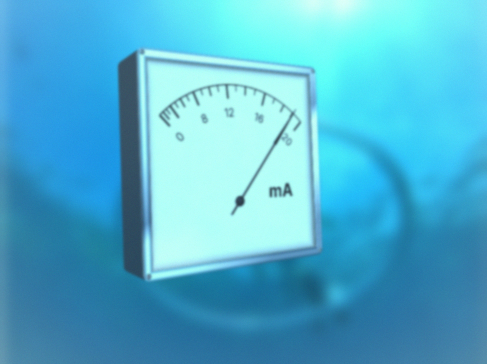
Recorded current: 19; mA
